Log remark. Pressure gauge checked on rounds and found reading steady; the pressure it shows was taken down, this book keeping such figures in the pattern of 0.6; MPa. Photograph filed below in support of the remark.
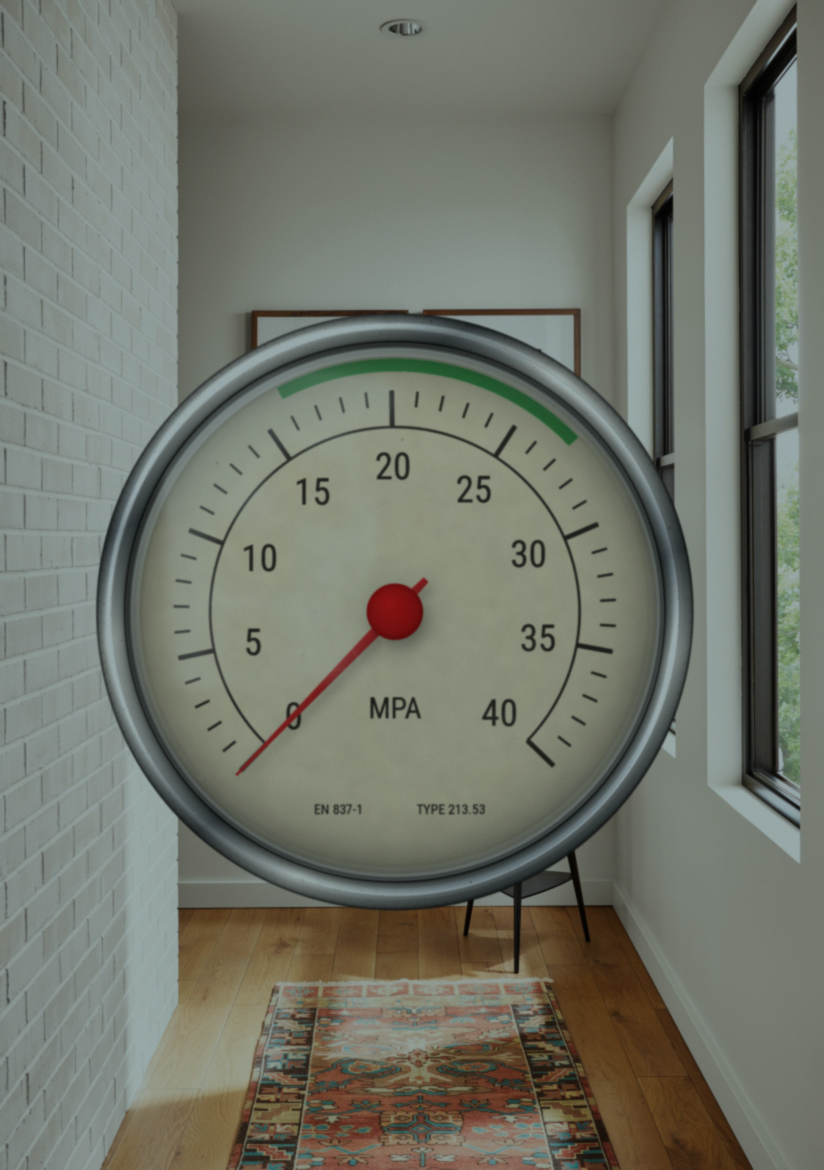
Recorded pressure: 0; MPa
